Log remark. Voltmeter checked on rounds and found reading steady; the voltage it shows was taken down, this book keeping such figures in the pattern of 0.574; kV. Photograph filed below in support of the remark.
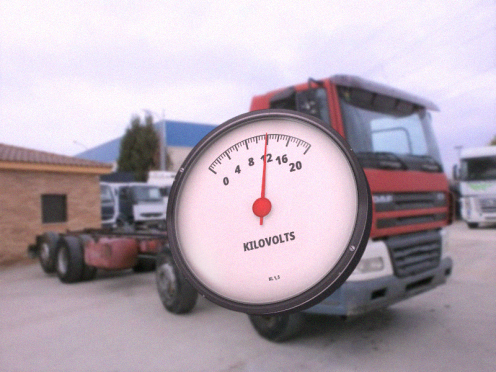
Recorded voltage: 12; kV
